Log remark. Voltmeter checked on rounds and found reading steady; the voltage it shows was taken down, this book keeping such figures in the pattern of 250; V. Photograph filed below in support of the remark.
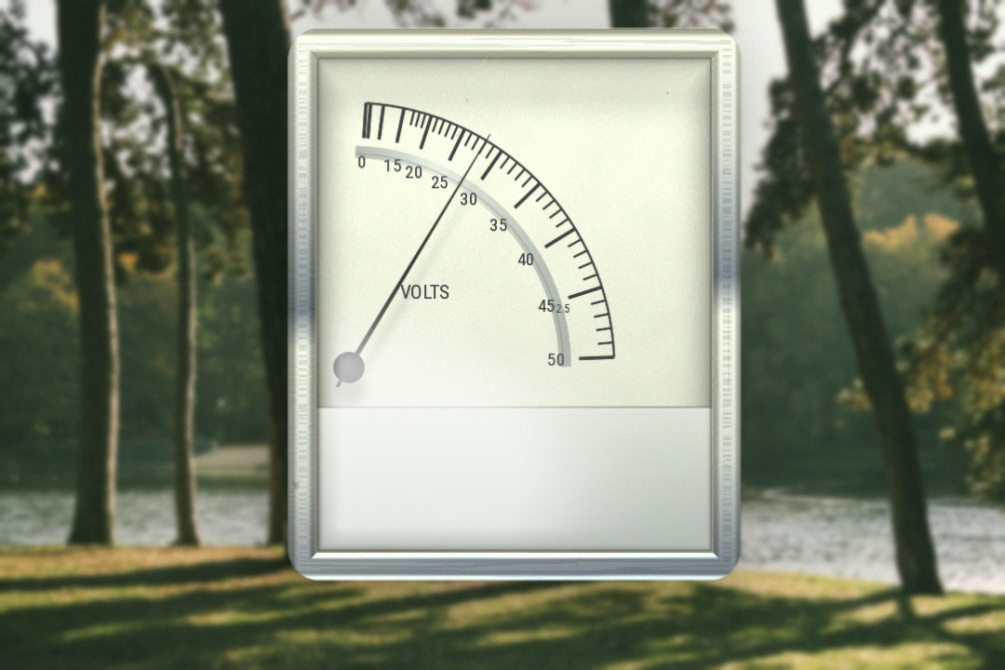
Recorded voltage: 28; V
